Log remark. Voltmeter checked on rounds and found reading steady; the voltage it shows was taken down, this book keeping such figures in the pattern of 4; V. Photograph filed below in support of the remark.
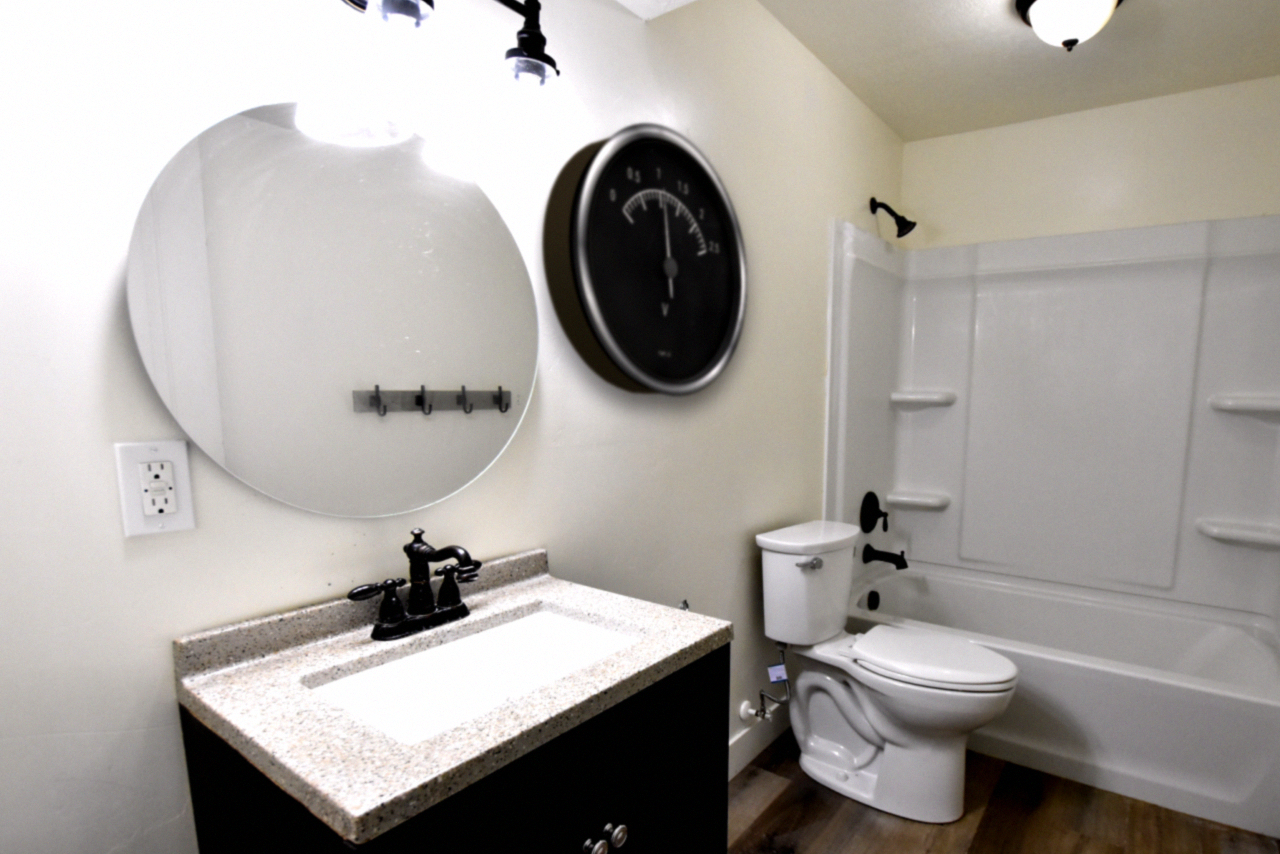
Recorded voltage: 1; V
